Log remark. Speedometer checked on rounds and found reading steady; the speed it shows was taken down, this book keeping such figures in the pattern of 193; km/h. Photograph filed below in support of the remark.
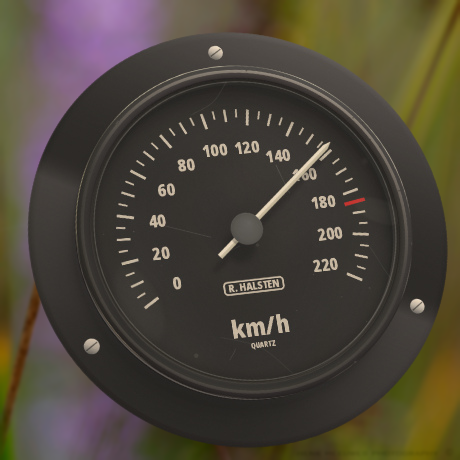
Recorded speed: 157.5; km/h
